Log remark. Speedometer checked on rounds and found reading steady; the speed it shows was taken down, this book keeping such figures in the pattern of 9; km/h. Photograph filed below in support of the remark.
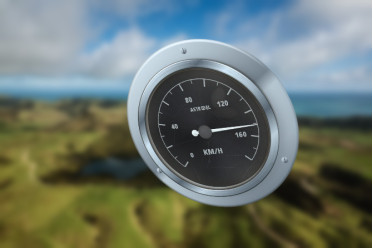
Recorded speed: 150; km/h
